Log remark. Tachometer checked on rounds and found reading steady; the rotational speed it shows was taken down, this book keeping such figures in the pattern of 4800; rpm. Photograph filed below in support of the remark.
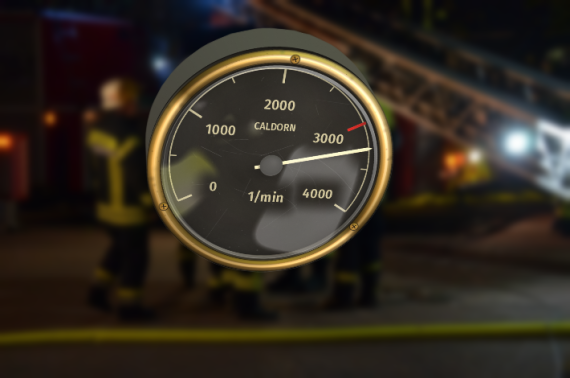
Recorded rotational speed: 3250; rpm
